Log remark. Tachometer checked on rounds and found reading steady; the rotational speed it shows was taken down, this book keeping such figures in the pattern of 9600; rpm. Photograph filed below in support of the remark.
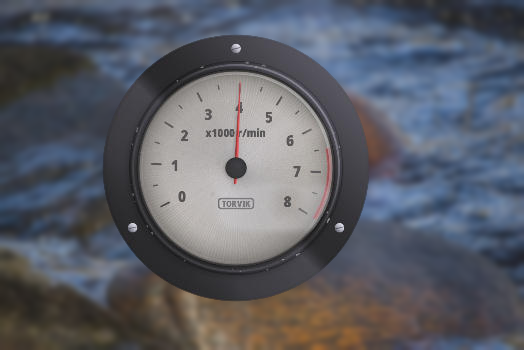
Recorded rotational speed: 4000; rpm
